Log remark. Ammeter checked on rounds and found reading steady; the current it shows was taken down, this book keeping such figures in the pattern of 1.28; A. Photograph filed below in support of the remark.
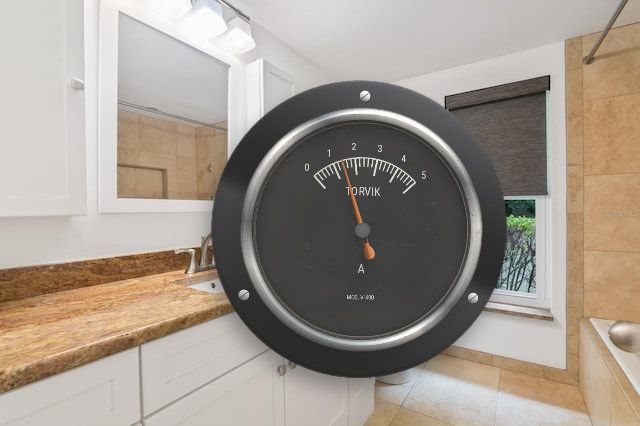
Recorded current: 1.4; A
